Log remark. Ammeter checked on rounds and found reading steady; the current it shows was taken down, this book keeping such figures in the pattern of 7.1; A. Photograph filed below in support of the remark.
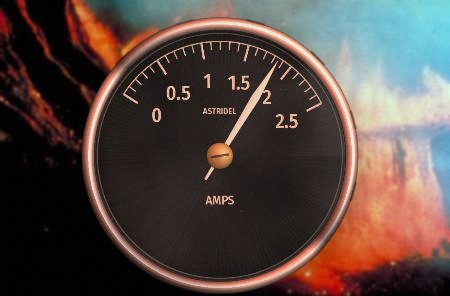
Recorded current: 1.85; A
